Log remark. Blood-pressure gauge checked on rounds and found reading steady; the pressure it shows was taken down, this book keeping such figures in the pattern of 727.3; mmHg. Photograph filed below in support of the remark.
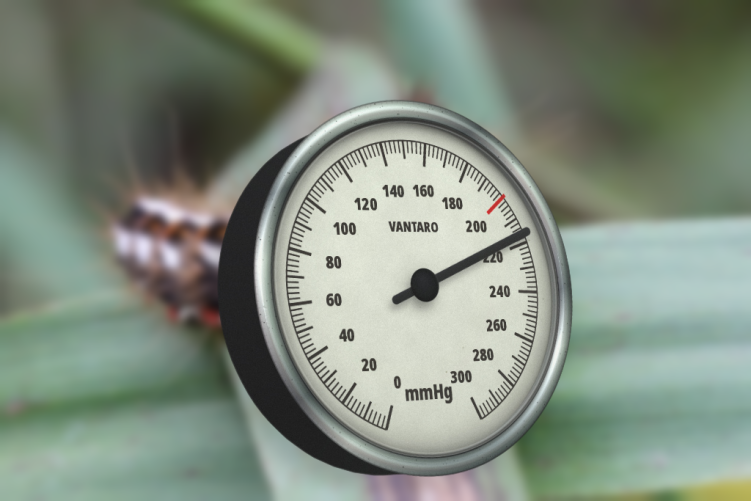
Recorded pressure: 216; mmHg
